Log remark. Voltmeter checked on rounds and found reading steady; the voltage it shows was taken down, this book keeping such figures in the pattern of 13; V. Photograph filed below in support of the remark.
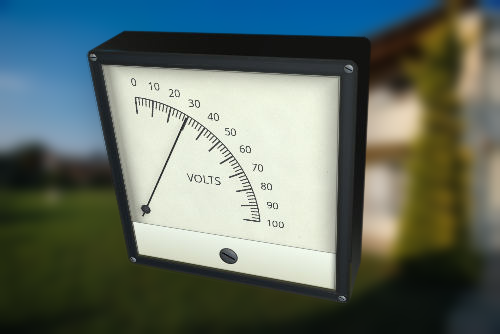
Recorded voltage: 30; V
